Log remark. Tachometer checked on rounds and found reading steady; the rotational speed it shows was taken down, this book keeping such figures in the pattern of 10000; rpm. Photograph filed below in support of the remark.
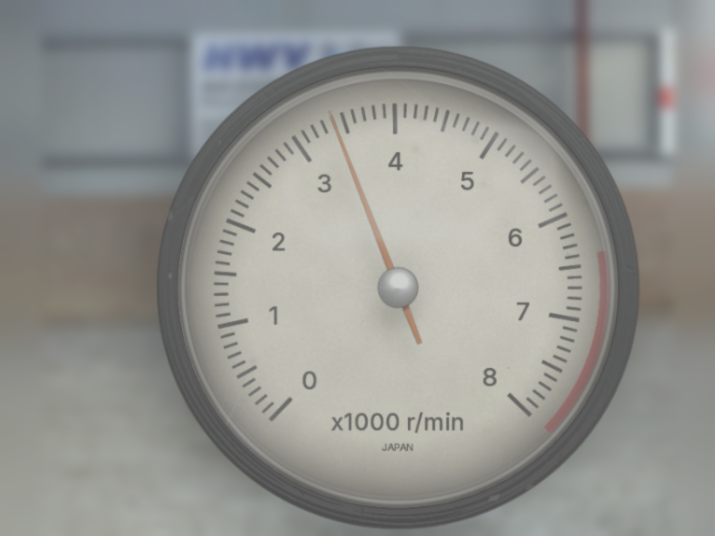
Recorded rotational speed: 3400; rpm
